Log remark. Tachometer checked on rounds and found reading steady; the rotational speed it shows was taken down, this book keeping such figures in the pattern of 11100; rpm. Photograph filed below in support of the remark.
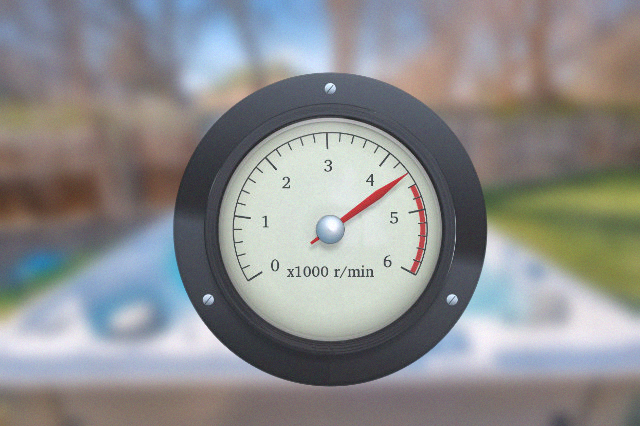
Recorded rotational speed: 4400; rpm
